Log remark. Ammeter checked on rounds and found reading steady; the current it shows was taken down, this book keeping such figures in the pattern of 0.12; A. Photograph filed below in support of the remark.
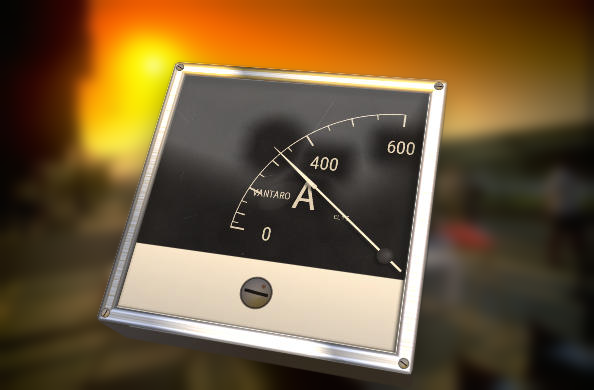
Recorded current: 325; A
